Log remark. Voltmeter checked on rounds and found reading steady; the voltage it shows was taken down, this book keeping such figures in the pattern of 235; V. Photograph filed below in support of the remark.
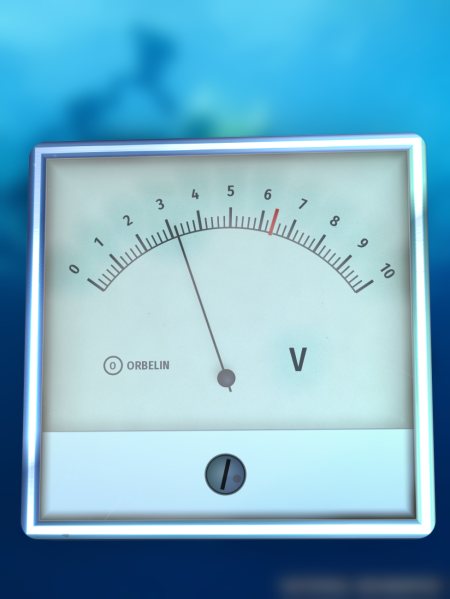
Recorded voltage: 3.2; V
